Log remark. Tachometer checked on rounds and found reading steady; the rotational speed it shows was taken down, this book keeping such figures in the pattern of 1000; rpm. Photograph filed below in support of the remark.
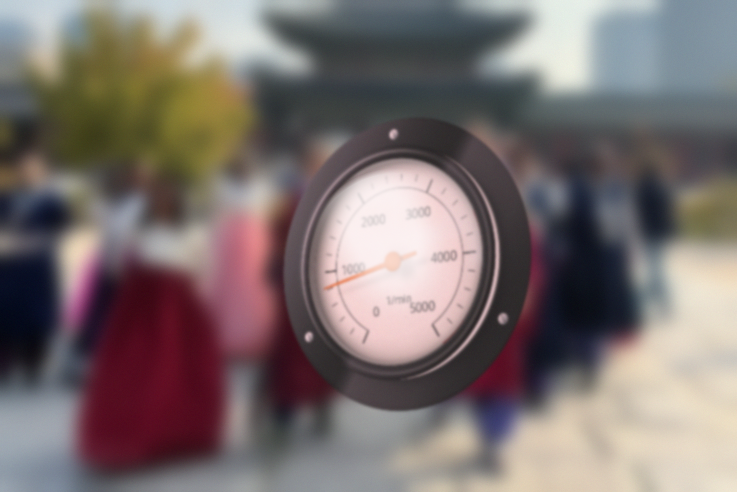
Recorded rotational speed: 800; rpm
